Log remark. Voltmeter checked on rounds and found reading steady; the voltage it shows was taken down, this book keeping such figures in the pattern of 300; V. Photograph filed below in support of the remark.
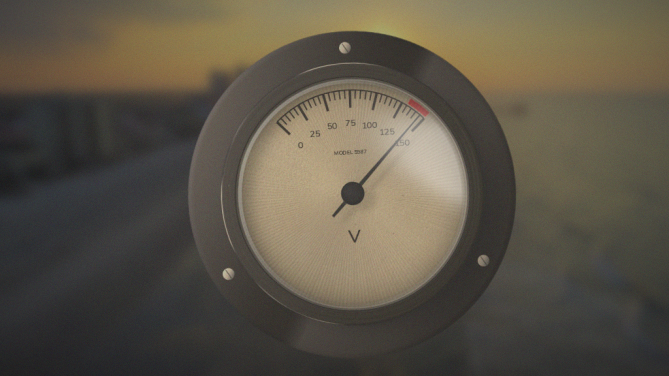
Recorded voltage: 145; V
